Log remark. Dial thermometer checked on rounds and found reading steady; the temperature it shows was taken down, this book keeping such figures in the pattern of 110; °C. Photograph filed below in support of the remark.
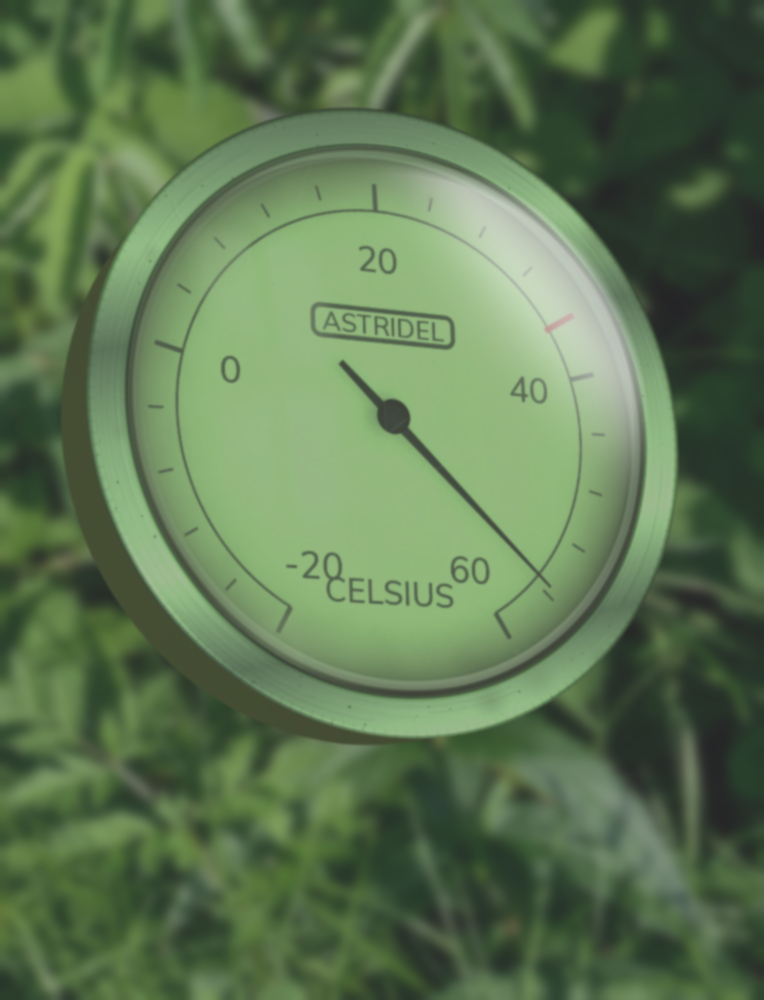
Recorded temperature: 56; °C
